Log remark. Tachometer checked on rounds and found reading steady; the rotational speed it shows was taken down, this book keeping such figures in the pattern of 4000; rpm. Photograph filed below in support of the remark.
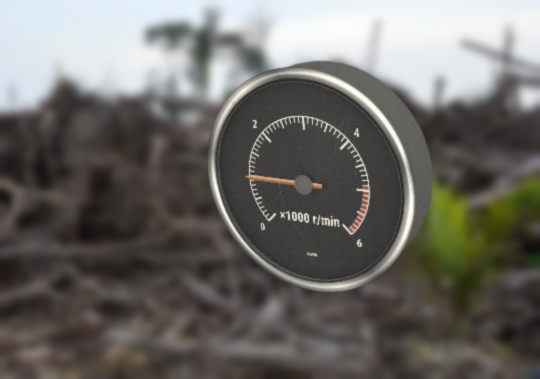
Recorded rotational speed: 1000; rpm
